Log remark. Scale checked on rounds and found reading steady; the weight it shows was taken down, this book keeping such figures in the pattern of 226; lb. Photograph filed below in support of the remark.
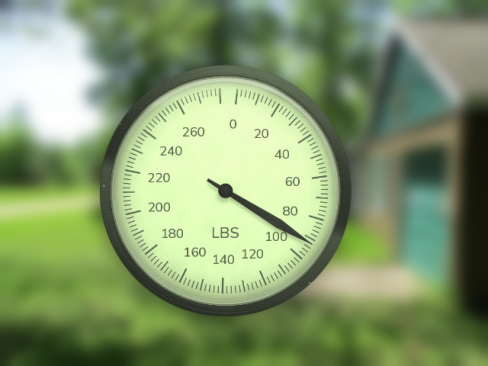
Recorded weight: 92; lb
